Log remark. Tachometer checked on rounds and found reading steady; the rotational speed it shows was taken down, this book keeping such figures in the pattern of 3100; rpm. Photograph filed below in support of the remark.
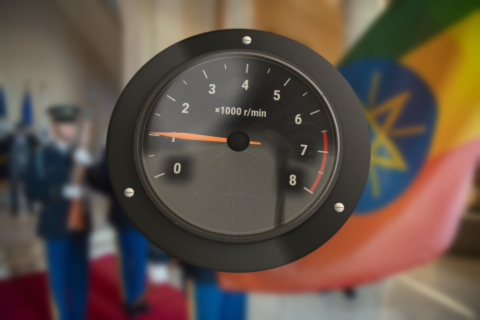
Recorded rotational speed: 1000; rpm
